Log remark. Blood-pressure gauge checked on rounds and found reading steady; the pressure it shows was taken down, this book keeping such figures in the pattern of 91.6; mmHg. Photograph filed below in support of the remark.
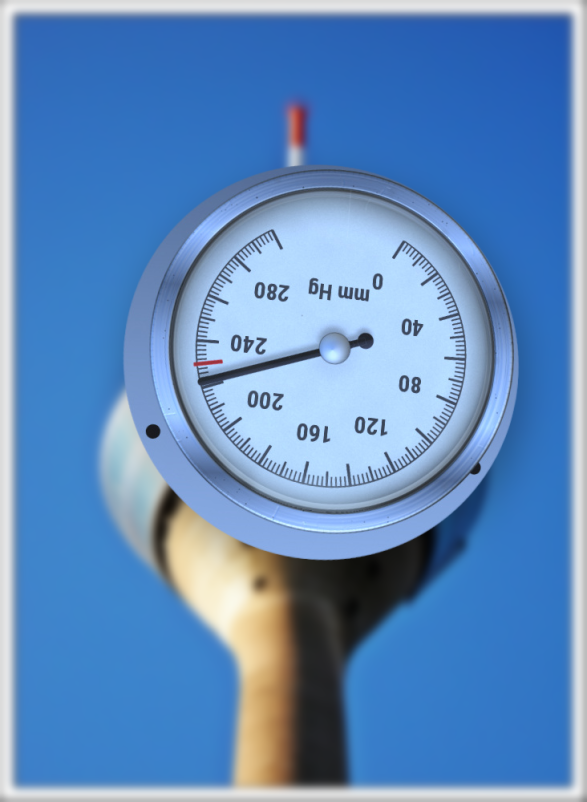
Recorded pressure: 222; mmHg
